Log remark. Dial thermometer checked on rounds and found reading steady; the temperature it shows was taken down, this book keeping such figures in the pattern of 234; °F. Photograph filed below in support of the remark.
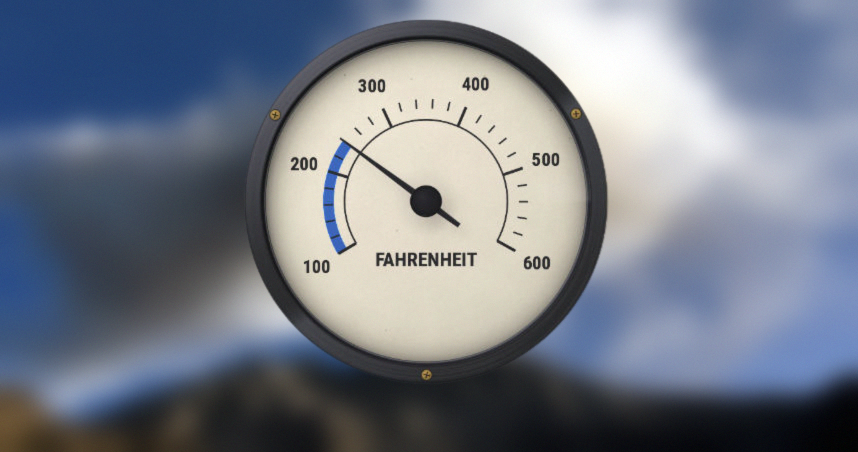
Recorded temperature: 240; °F
